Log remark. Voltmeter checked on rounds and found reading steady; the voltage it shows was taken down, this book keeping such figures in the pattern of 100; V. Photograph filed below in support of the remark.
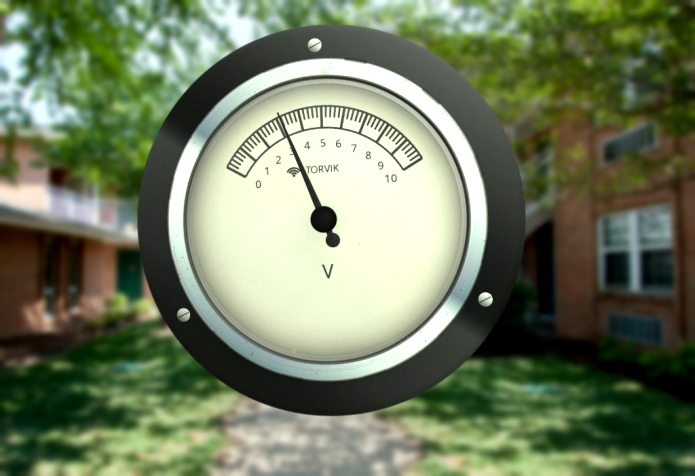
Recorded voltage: 3.2; V
